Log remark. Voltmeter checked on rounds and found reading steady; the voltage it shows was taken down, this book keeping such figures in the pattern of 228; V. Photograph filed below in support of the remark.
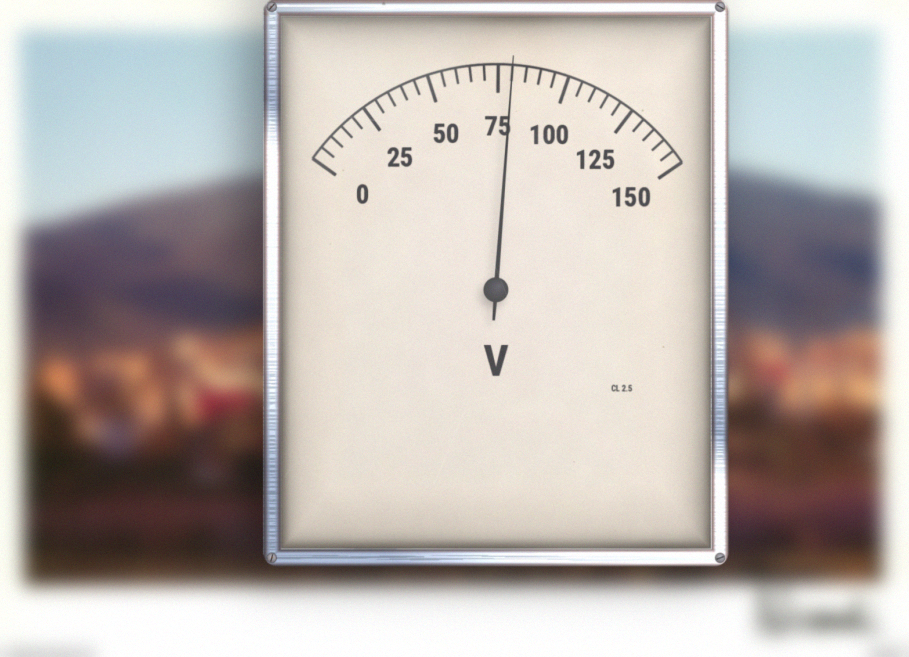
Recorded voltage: 80; V
